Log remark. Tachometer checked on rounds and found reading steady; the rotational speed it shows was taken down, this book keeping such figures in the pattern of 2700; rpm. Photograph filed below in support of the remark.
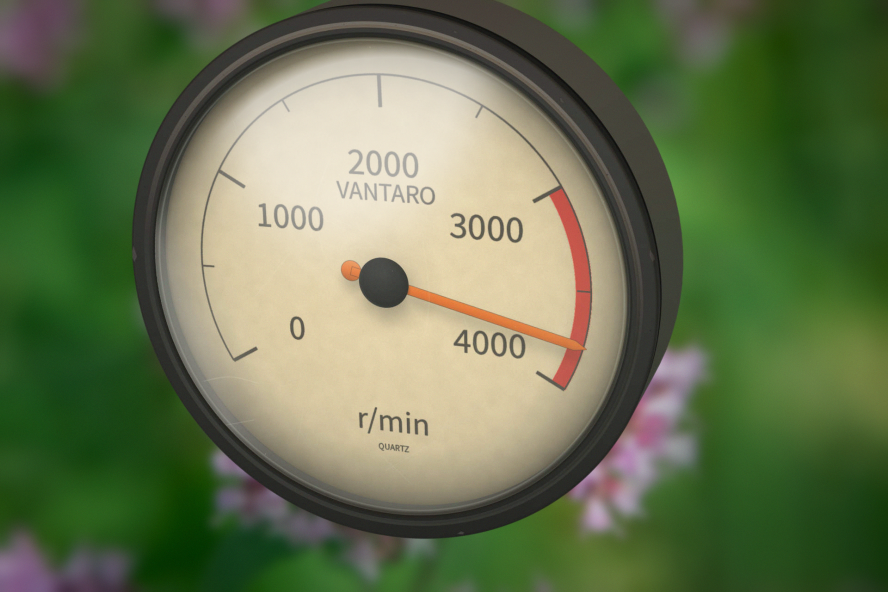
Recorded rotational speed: 3750; rpm
